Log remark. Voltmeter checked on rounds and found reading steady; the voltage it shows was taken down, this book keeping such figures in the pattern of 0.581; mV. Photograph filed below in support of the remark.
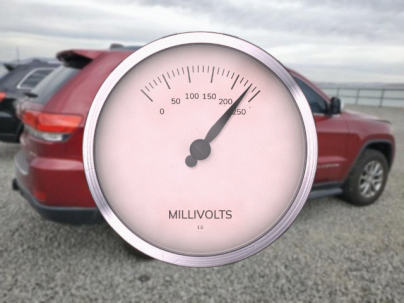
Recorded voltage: 230; mV
